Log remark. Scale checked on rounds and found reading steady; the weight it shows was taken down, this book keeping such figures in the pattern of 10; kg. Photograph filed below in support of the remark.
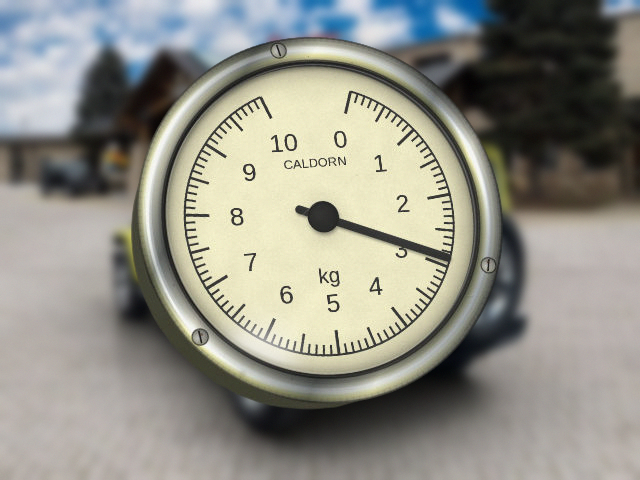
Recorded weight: 2.9; kg
